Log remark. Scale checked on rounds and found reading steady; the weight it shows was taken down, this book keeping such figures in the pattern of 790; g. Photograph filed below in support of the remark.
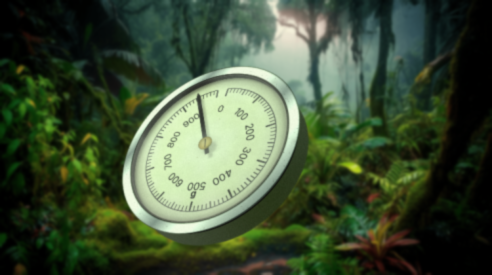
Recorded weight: 950; g
